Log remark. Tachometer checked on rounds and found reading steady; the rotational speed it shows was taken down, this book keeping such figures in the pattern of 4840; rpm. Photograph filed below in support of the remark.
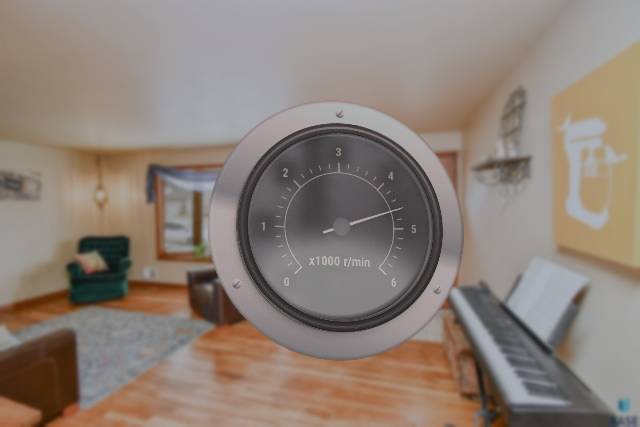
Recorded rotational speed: 4600; rpm
